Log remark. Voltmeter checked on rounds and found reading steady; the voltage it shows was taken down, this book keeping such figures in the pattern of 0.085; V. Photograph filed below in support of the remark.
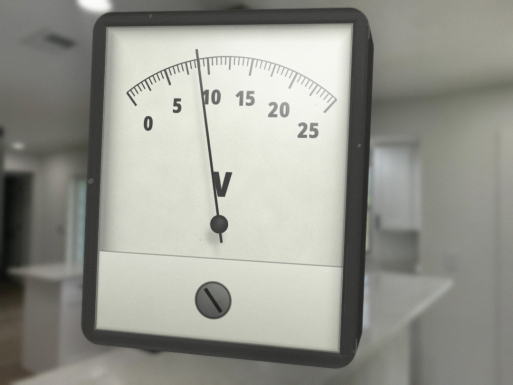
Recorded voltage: 9; V
